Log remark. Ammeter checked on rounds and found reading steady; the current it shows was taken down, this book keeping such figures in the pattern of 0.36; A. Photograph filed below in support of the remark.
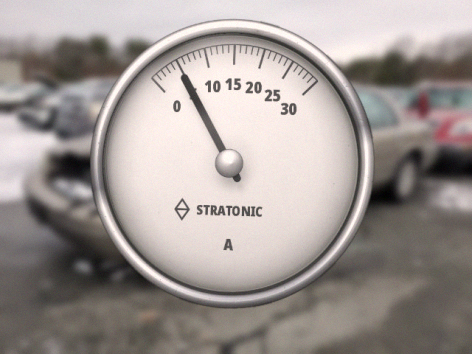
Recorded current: 5; A
